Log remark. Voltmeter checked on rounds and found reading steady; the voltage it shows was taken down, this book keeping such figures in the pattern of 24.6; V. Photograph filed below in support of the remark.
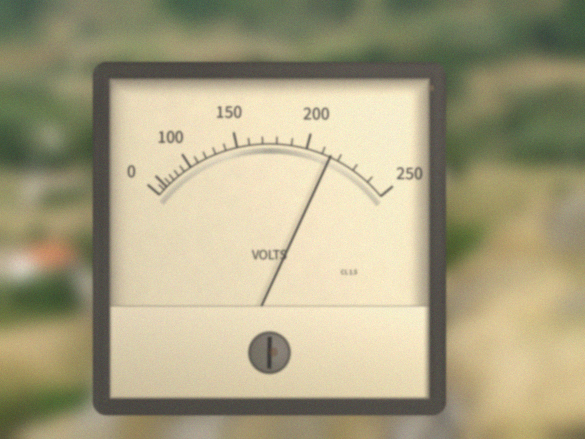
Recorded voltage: 215; V
